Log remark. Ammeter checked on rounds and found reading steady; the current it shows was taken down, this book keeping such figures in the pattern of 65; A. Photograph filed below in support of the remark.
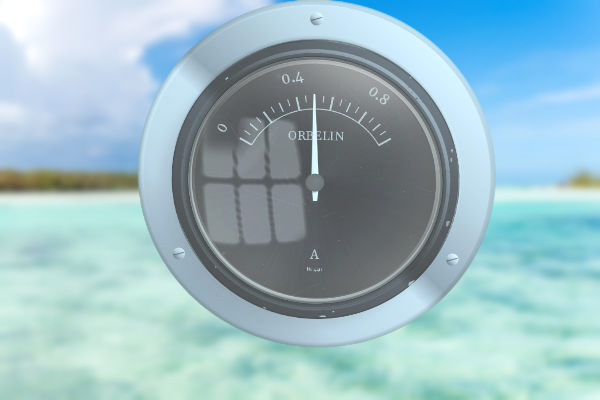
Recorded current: 0.5; A
